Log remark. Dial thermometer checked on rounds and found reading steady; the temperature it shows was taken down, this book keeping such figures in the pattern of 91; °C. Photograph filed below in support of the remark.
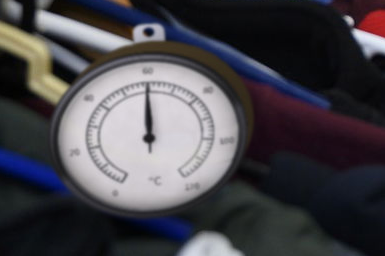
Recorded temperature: 60; °C
